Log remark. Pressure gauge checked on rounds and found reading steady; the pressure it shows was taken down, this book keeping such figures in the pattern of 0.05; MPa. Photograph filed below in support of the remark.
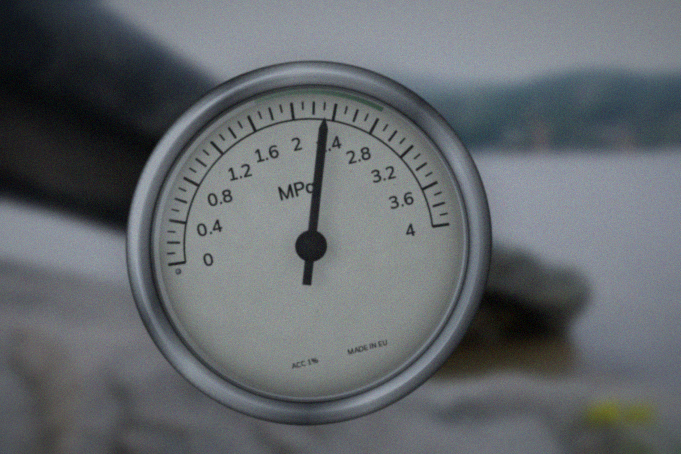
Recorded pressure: 2.3; MPa
